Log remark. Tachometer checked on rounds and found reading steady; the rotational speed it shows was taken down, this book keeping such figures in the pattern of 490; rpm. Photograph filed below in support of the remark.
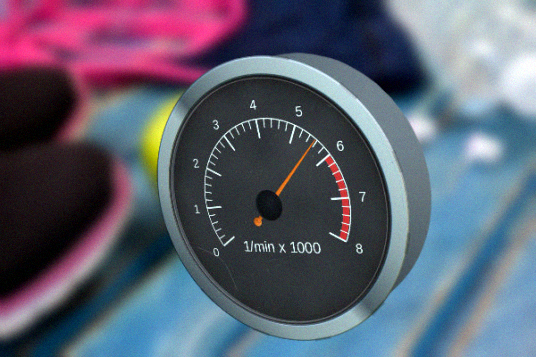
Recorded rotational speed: 5600; rpm
